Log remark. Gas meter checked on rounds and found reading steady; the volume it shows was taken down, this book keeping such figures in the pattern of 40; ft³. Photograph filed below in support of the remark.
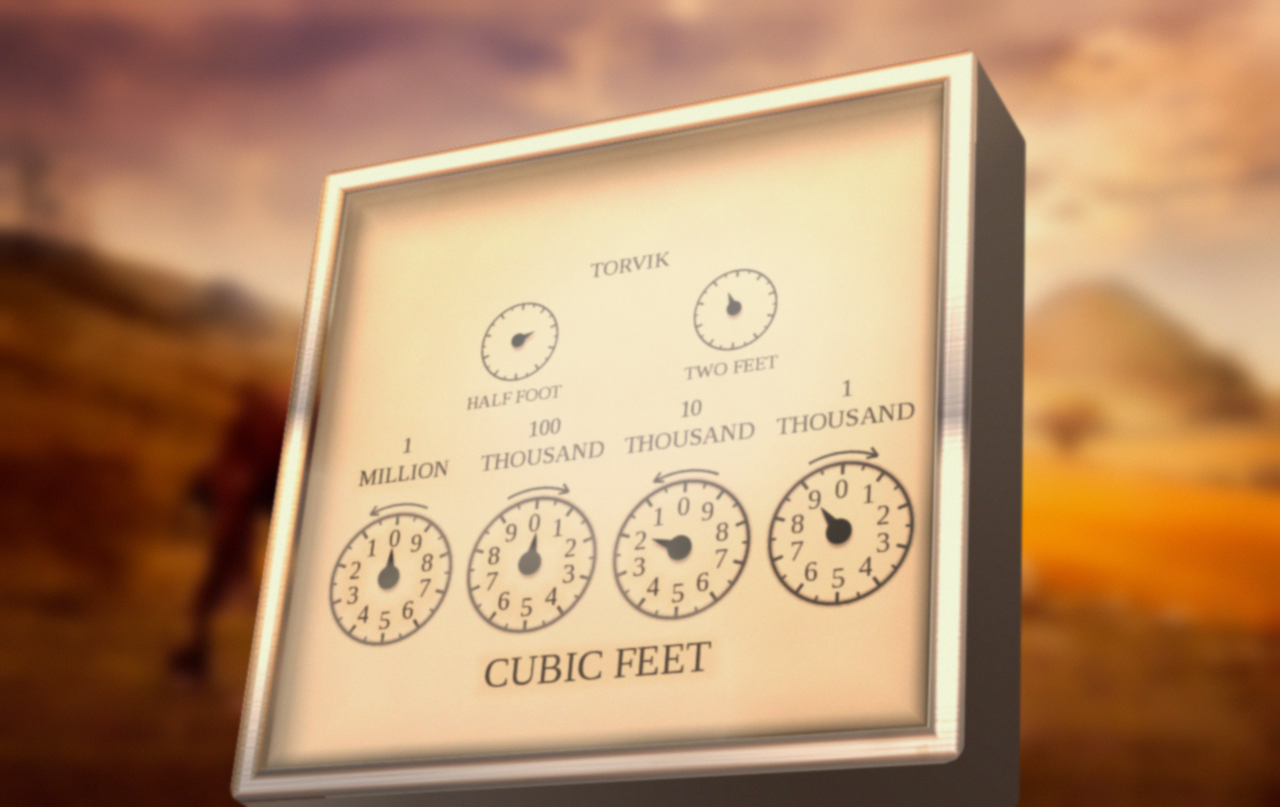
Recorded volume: 1900; ft³
